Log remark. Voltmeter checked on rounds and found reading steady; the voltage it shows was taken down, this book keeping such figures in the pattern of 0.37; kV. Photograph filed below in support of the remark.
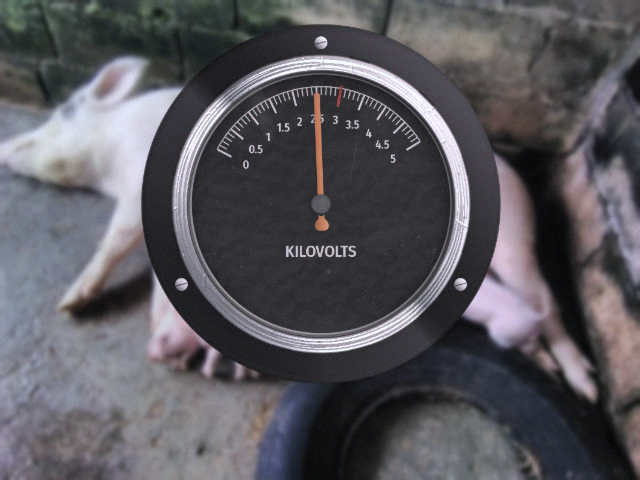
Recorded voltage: 2.5; kV
